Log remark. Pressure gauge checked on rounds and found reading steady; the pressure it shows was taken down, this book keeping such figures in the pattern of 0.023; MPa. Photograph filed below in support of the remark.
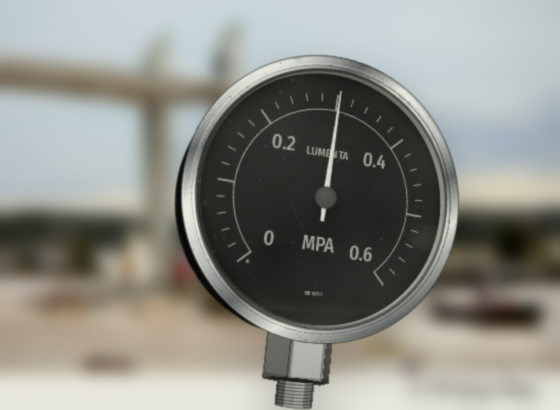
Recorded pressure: 0.3; MPa
